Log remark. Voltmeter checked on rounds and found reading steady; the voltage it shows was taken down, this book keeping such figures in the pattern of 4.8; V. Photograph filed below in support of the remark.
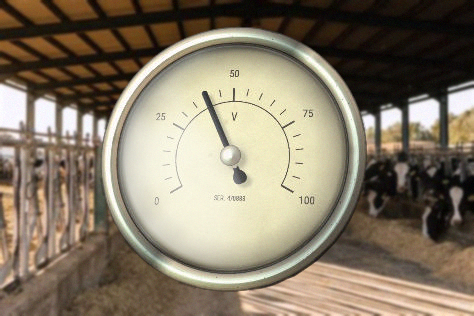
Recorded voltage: 40; V
